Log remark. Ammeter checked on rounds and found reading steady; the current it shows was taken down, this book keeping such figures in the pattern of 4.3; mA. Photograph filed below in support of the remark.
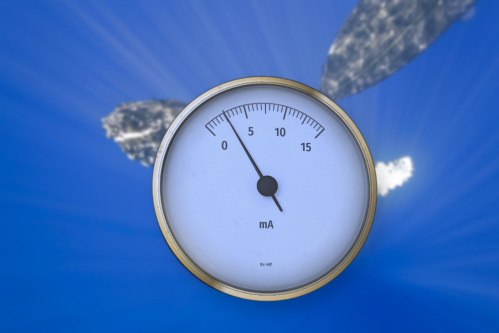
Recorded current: 2.5; mA
